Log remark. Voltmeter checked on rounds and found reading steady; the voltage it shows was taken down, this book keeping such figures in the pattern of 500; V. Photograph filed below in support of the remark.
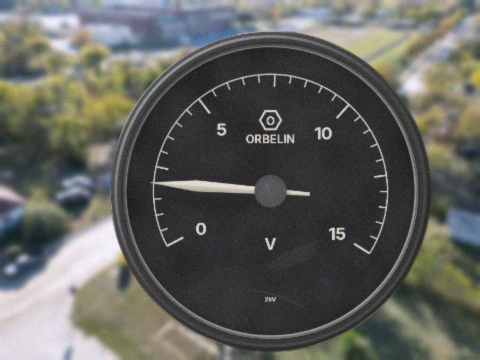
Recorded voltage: 2; V
